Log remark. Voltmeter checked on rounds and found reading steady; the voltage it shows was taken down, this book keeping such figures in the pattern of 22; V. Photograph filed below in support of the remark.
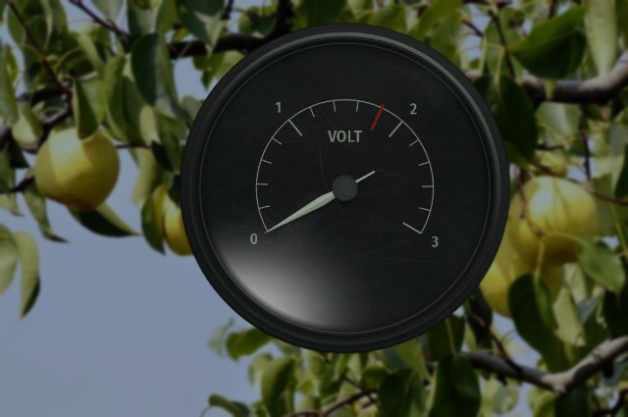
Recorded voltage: 0; V
